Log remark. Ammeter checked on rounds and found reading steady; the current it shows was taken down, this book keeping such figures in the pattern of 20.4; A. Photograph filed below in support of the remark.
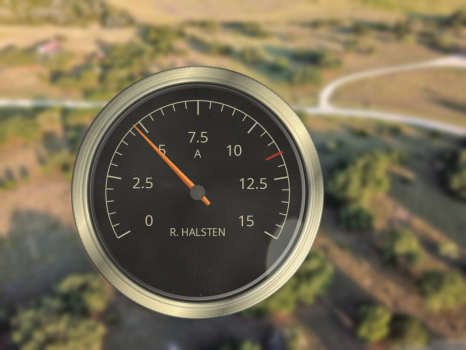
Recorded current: 4.75; A
